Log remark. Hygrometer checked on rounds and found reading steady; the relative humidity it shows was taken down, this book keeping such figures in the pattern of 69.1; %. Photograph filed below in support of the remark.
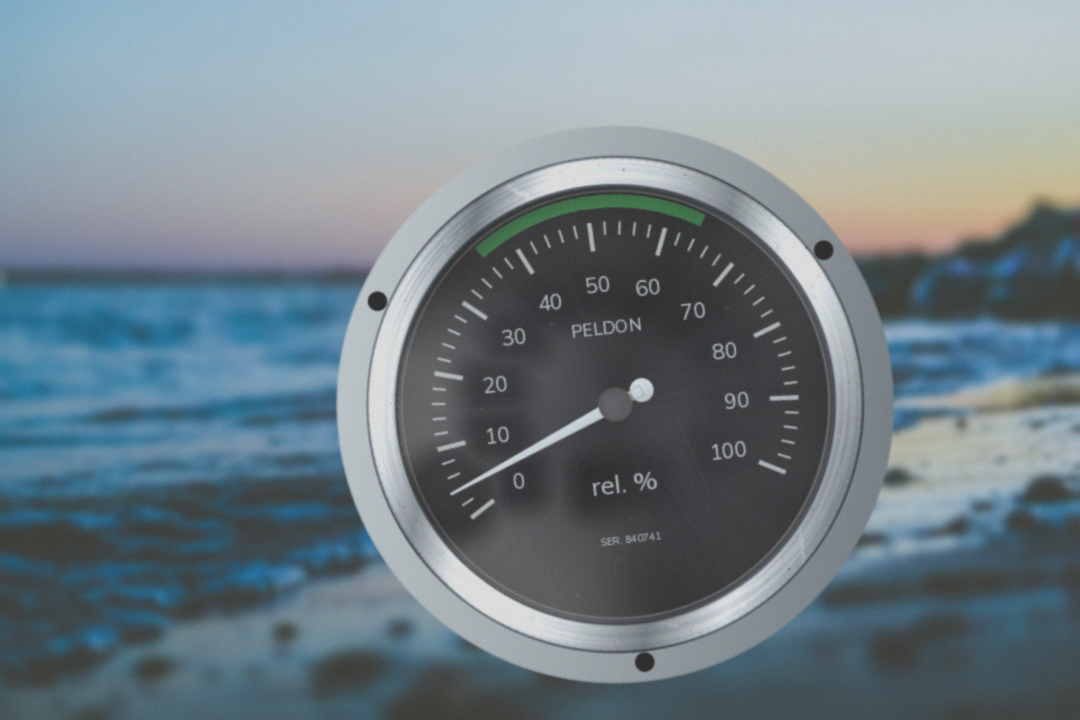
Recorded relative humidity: 4; %
